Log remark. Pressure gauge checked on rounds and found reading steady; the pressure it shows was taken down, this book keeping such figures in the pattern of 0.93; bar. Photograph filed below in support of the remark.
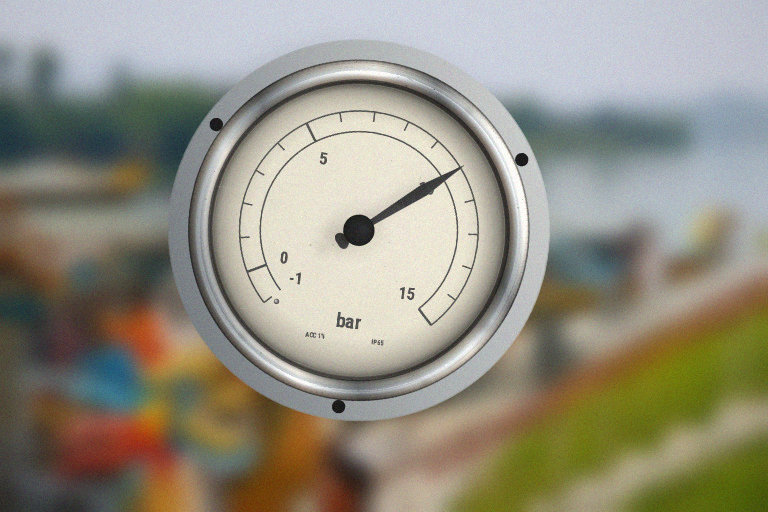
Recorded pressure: 10; bar
